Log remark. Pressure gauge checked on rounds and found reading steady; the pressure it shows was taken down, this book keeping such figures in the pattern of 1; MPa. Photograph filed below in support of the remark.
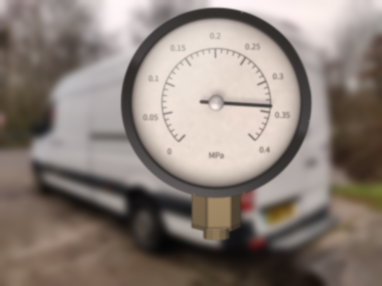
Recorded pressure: 0.34; MPa
